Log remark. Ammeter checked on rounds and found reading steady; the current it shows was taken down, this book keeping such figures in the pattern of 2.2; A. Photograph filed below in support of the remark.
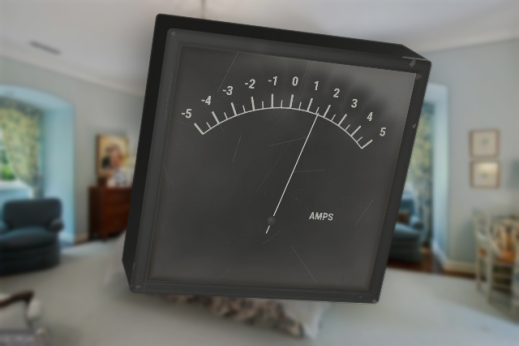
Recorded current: 1.5; A
